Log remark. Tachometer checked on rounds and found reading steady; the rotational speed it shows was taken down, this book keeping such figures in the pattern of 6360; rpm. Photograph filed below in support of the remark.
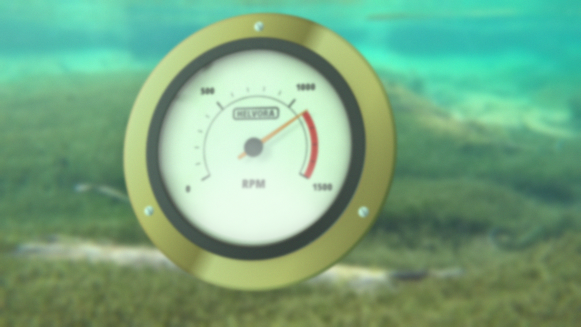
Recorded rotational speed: 1100; rpm
